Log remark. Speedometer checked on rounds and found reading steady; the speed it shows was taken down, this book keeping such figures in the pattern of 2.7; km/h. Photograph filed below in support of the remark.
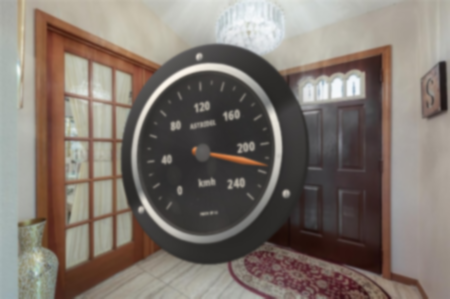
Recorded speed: 215; km/h
